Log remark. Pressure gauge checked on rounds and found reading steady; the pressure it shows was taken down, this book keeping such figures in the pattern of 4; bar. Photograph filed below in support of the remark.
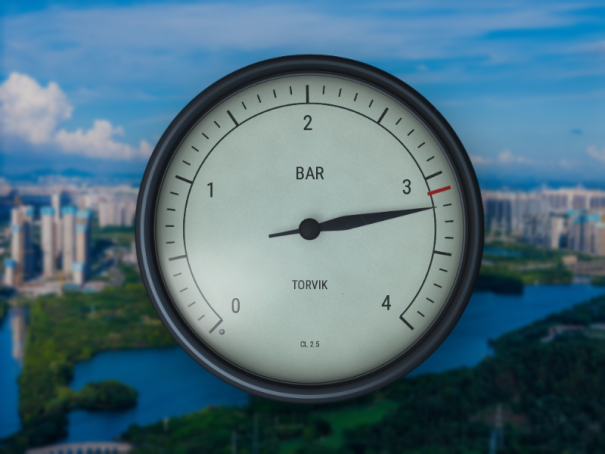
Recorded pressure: 3.2; bar
